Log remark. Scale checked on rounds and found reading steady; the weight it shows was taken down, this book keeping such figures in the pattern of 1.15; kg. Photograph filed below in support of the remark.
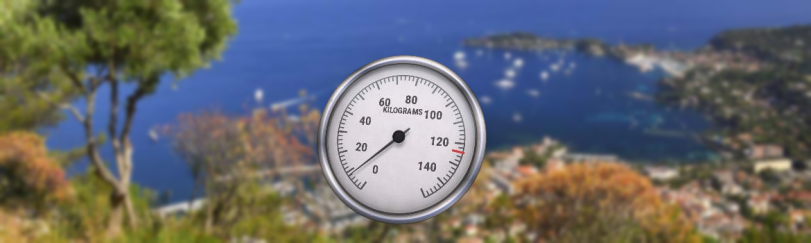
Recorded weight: 8; kg
